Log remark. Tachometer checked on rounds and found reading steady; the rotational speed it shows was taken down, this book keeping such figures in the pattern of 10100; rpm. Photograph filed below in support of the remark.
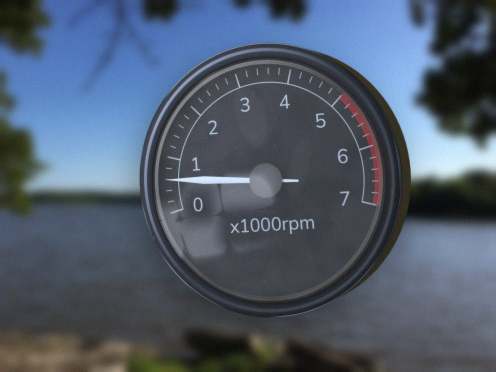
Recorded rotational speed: 600; rpm
